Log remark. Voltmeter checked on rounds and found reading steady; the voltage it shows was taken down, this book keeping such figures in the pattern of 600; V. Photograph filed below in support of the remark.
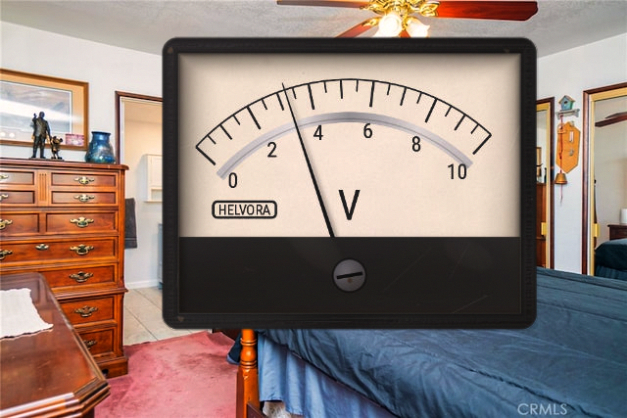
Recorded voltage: 3.25; V
